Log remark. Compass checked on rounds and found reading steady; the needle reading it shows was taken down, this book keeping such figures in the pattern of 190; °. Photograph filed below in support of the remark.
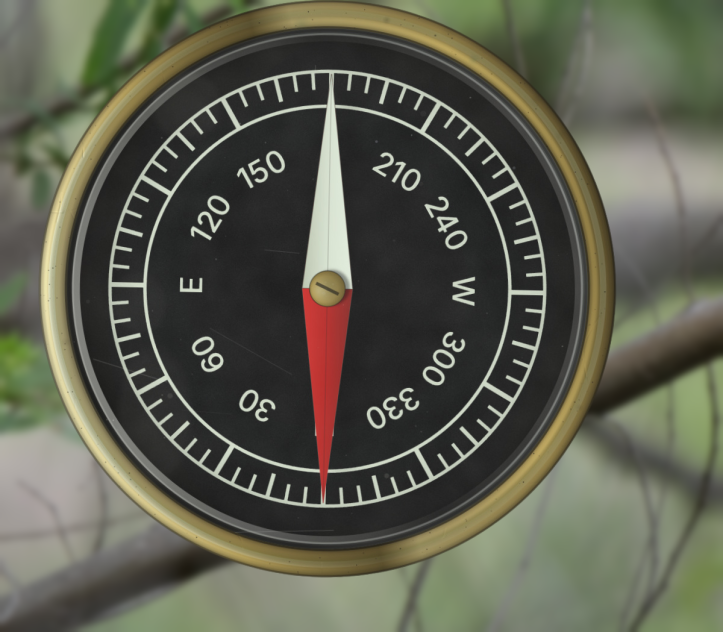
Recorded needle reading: 0; °
